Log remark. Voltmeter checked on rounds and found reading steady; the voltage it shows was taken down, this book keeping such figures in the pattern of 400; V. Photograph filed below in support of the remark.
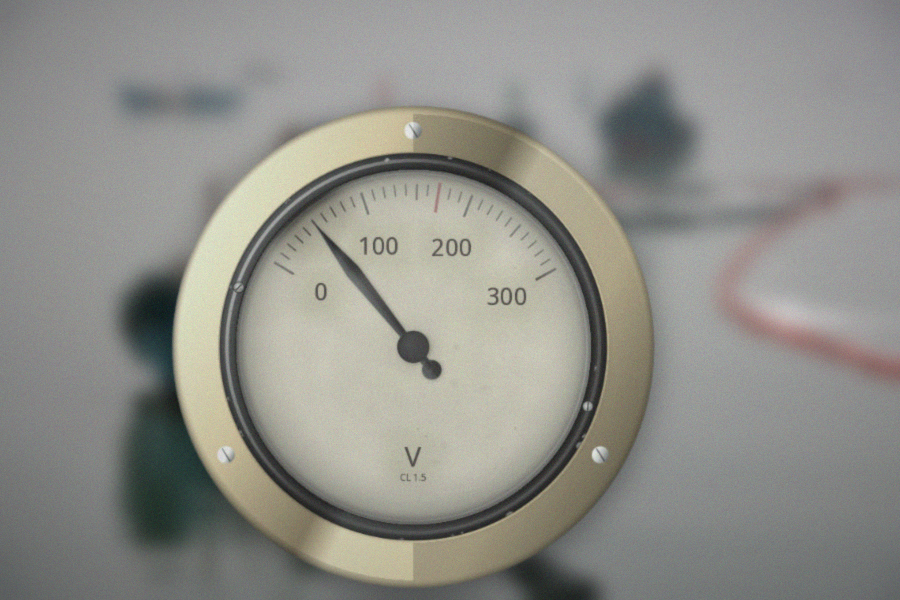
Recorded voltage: 50; V
